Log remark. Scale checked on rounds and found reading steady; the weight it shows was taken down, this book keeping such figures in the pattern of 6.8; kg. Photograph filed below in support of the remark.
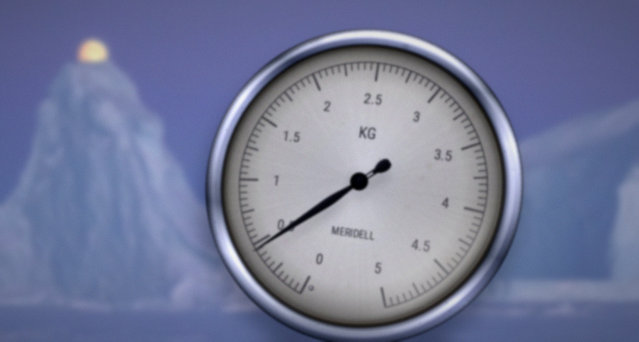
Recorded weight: 0.45; kg
